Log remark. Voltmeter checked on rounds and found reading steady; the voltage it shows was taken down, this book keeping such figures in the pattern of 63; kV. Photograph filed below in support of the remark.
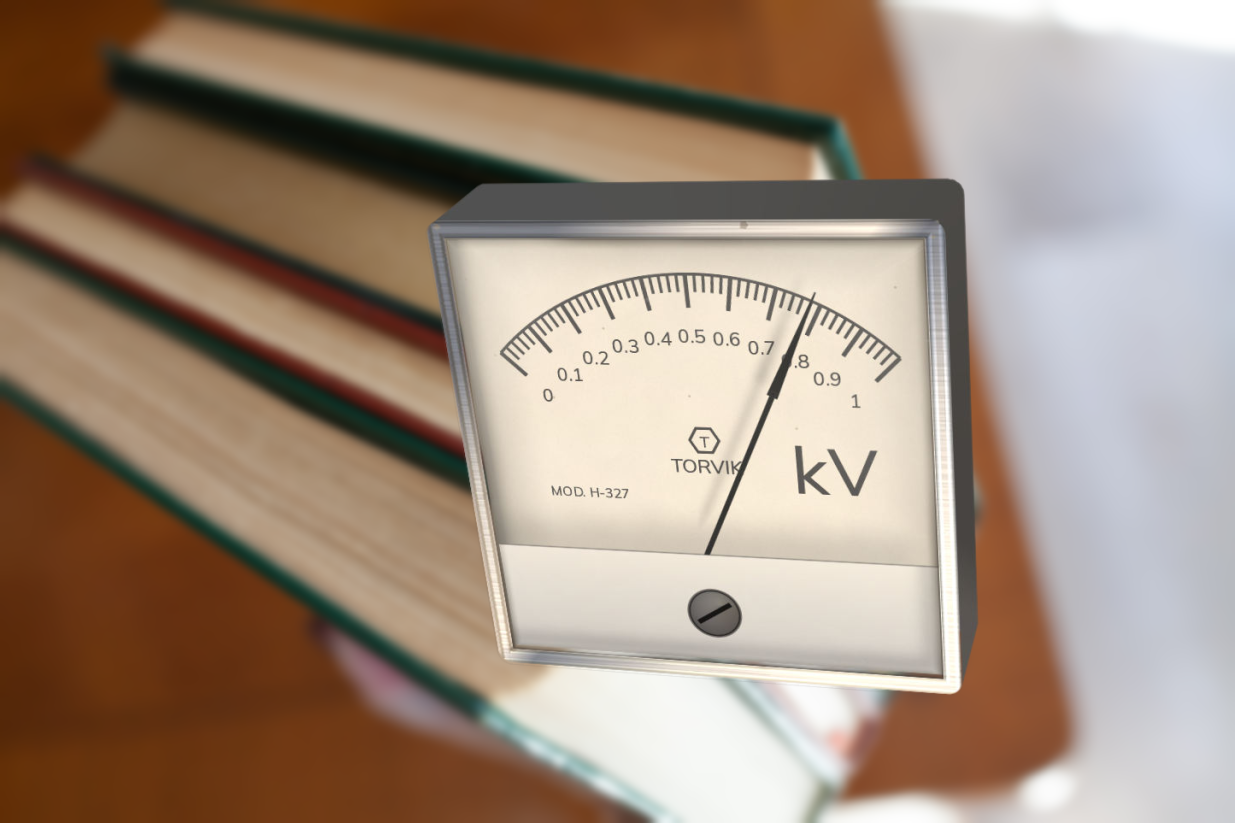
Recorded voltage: 0.78; kV
